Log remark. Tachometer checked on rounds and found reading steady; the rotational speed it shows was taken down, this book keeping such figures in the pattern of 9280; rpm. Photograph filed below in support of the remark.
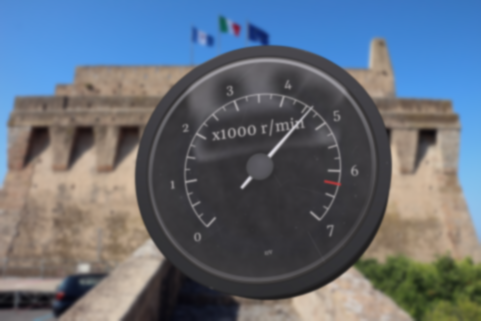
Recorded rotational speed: 4625; rpm
